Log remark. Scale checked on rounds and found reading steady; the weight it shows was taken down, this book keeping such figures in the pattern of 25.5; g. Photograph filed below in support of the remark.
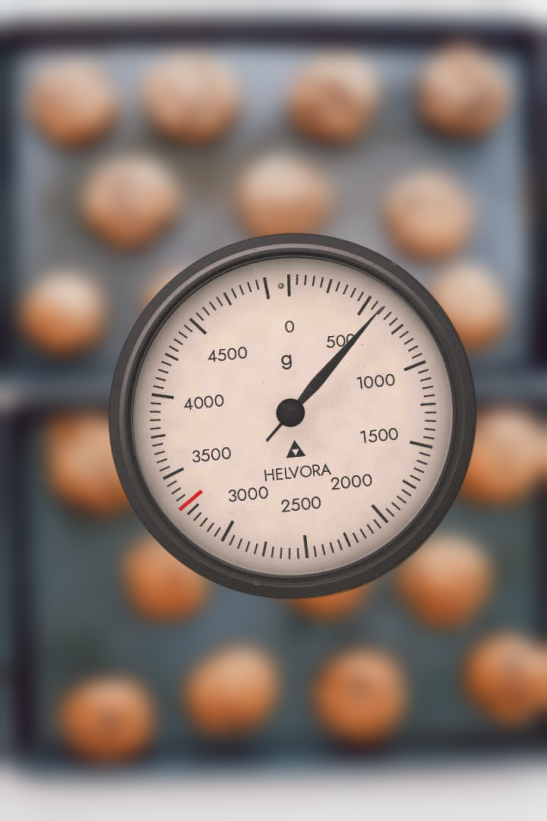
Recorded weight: 600; g
